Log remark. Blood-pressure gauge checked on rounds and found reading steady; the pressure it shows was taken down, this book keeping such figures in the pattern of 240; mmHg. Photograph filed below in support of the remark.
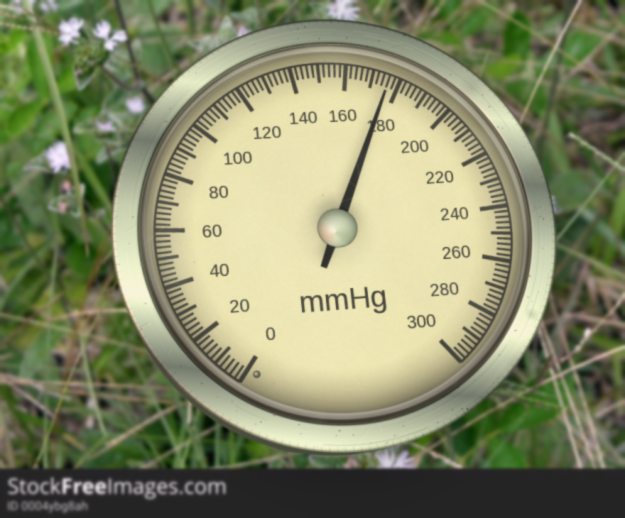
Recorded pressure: 176; mmHg
